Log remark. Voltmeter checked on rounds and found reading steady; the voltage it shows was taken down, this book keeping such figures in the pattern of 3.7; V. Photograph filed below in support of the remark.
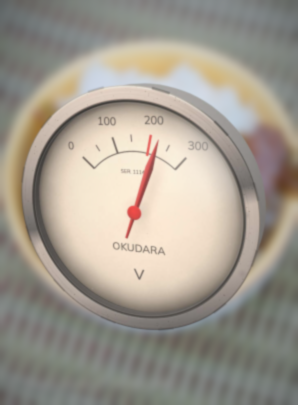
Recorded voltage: 225; V
